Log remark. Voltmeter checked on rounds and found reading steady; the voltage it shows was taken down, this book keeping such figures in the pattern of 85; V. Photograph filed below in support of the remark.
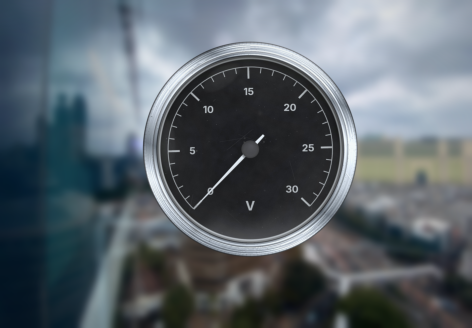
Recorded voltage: 0; V
